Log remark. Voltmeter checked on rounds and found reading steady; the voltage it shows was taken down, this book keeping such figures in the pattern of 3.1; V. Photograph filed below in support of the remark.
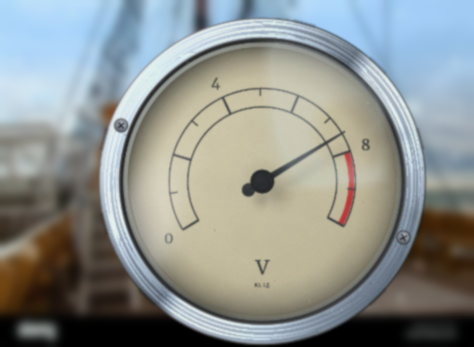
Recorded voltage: 7.5; V
